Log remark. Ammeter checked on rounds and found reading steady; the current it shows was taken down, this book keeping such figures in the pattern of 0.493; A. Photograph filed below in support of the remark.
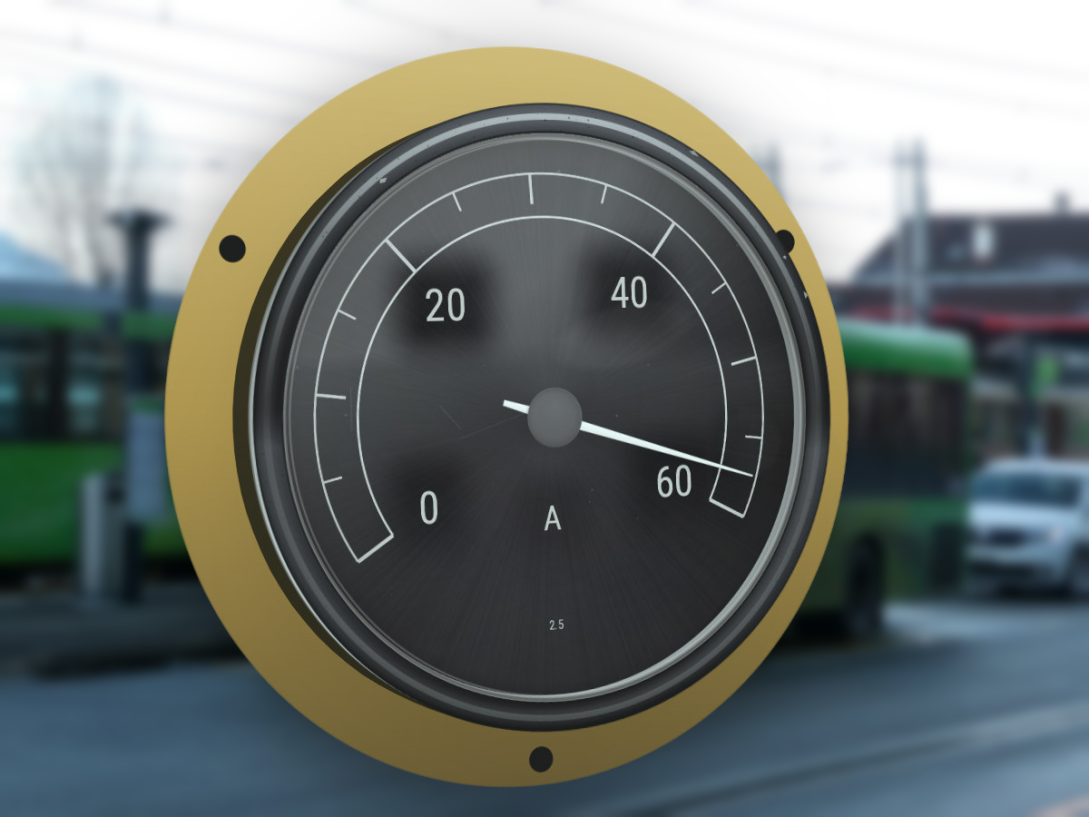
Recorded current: 57.5; A
